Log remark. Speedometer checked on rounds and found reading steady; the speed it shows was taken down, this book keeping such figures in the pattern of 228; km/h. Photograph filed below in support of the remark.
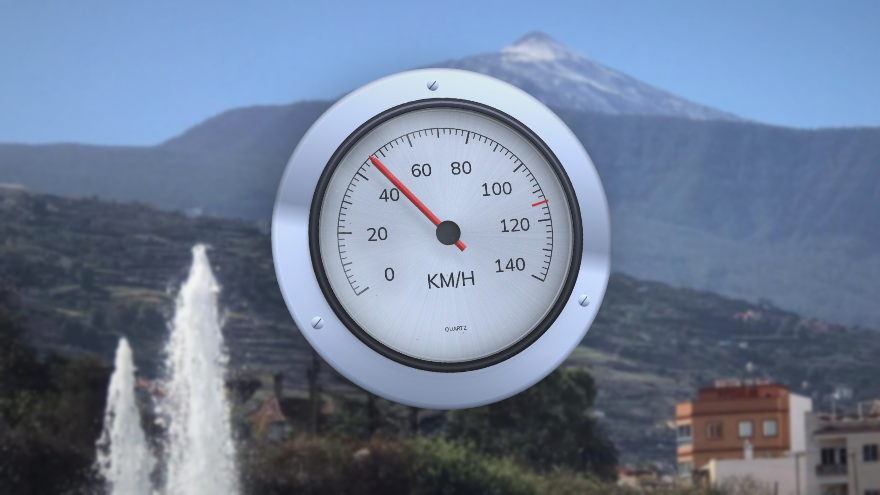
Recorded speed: 46; km/h
